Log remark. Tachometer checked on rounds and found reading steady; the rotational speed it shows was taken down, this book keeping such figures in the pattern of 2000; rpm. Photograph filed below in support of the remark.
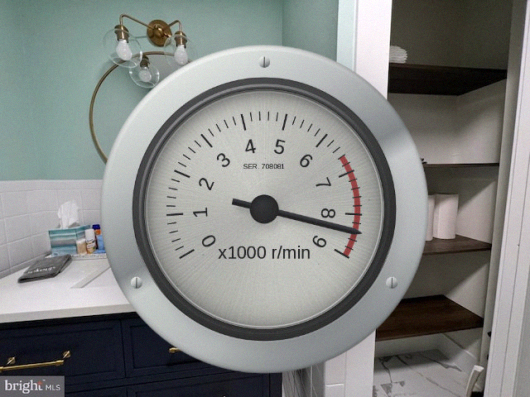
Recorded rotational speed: 8400; rpm
